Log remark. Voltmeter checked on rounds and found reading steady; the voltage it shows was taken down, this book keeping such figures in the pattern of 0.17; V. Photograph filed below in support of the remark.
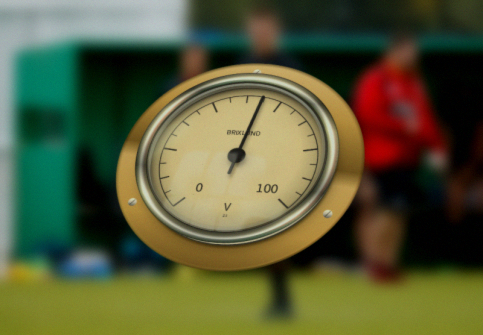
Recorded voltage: 55; V
